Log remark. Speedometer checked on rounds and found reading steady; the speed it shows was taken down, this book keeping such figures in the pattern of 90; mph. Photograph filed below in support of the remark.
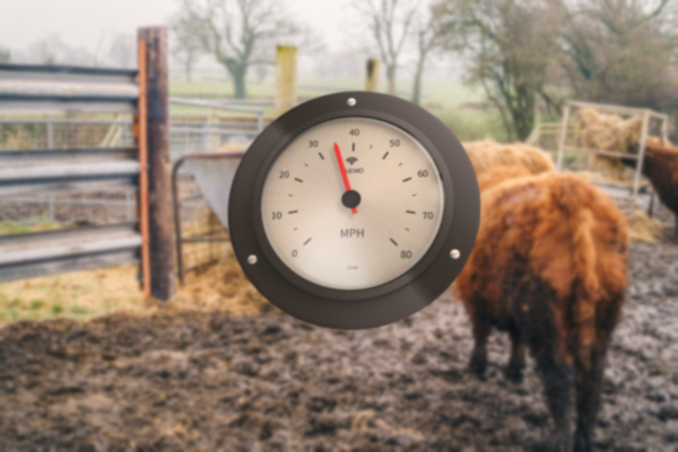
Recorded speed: 35; mph
